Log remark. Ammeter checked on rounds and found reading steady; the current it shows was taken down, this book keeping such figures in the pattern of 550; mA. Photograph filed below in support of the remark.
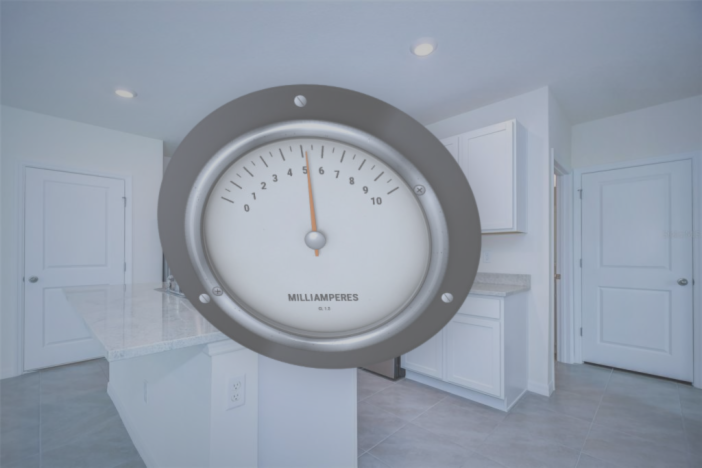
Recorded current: 5.25; mA
